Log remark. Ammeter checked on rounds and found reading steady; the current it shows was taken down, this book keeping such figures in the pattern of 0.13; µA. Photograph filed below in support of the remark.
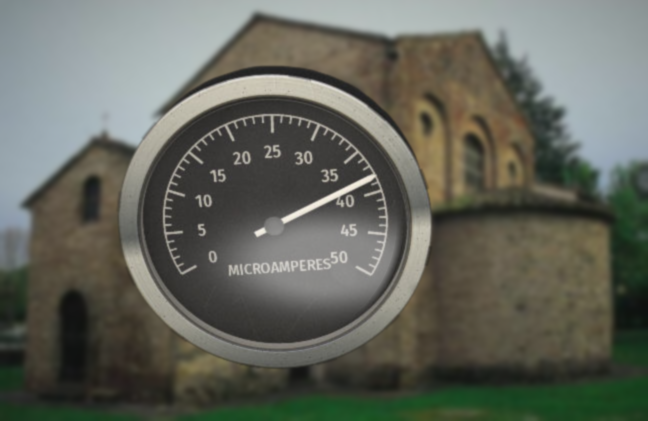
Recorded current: 38; µA
